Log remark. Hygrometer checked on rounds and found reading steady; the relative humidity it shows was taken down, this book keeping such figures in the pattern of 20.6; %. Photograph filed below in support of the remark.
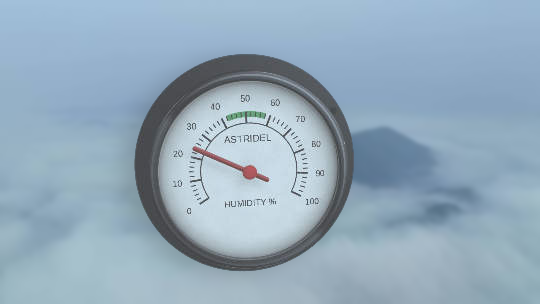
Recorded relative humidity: 24; %
